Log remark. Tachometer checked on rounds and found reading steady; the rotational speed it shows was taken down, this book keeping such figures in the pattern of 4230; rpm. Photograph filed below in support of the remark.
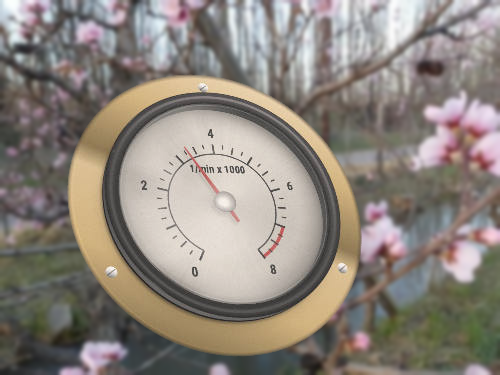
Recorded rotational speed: 3250; rpm
